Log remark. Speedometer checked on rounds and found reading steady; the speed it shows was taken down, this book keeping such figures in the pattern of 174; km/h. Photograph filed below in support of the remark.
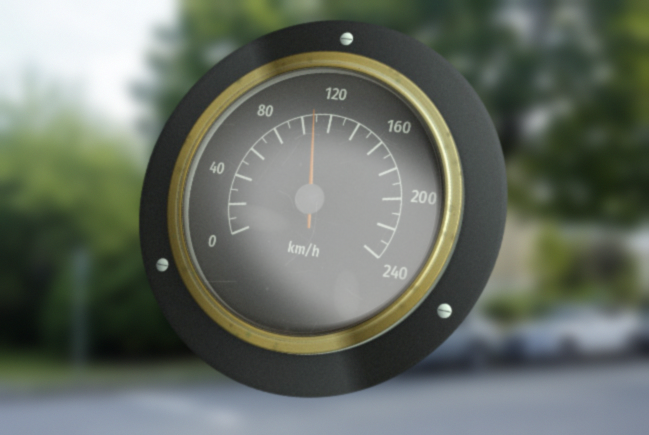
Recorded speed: 110; km/h
